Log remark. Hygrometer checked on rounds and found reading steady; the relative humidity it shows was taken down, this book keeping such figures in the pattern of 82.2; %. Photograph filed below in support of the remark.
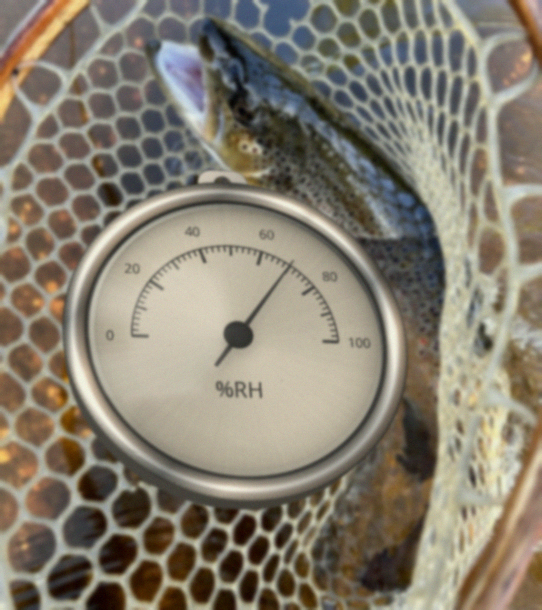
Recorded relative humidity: 70; %
